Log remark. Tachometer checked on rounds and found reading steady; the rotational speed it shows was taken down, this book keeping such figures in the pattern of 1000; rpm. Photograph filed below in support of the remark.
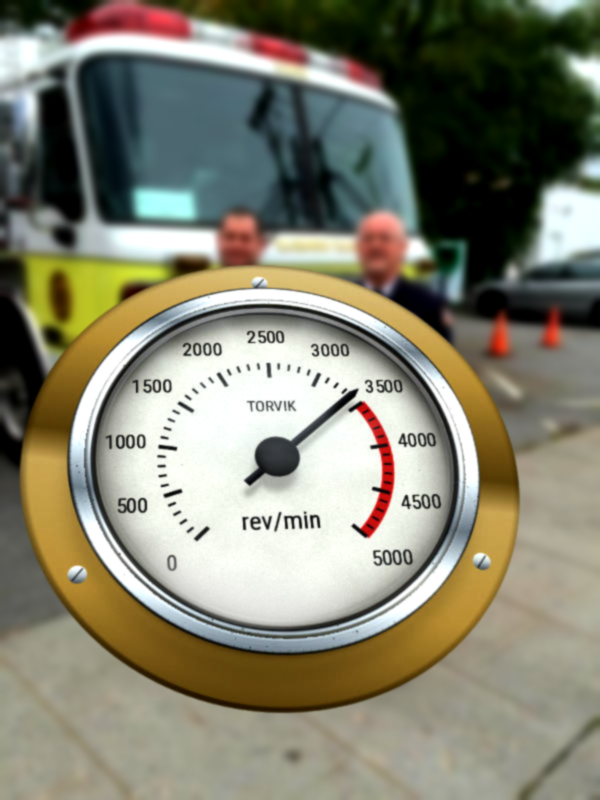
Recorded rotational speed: 3400; rpm
